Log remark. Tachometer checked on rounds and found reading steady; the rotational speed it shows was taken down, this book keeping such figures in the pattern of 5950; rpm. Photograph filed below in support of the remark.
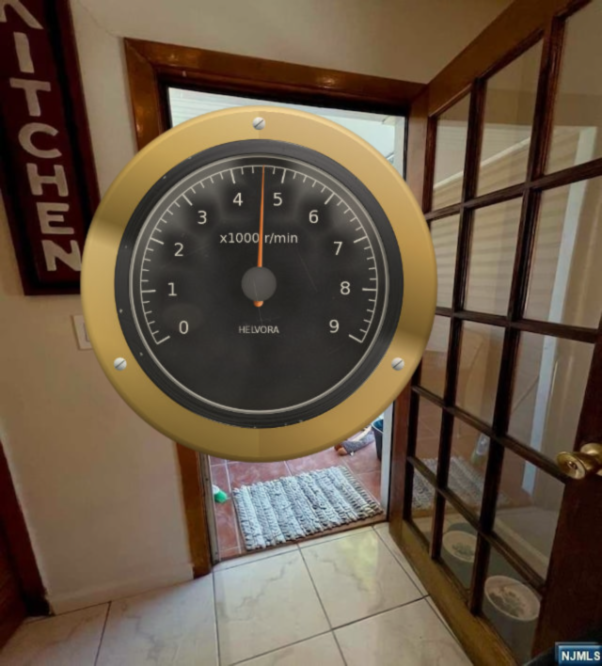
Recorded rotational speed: 4600; rpm
